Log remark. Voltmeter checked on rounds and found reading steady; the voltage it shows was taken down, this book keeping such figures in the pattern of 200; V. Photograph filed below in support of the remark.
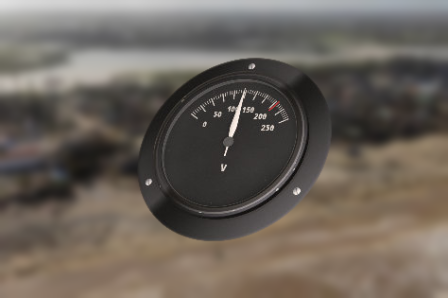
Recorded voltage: 125; V
